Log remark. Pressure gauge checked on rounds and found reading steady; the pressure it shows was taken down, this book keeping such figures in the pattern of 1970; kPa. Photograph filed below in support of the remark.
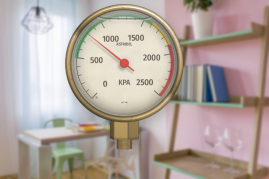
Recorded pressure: 800; kPa
